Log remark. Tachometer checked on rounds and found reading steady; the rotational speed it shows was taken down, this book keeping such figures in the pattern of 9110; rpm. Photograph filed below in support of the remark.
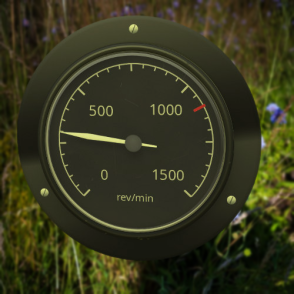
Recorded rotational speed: 300; rpm
